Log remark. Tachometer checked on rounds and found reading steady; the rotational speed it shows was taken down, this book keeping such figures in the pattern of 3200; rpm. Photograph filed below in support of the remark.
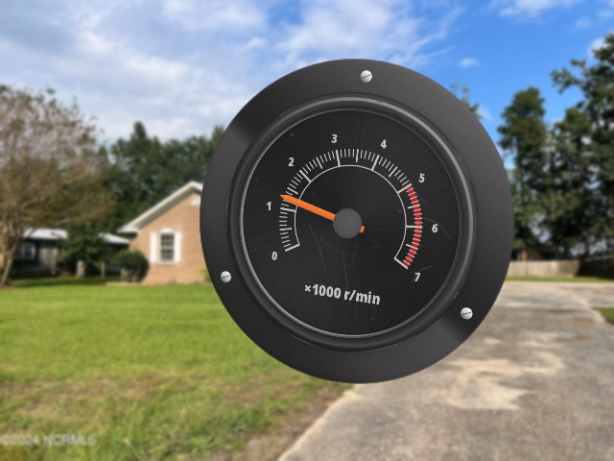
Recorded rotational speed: 1300; rpm
